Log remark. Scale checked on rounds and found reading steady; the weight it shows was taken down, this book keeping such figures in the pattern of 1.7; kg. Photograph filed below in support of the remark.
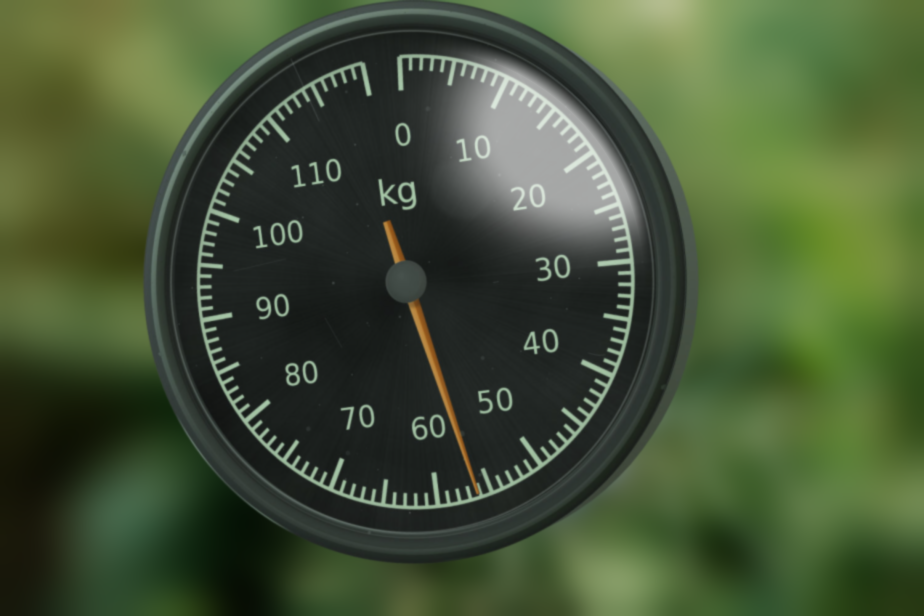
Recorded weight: 56; kg
